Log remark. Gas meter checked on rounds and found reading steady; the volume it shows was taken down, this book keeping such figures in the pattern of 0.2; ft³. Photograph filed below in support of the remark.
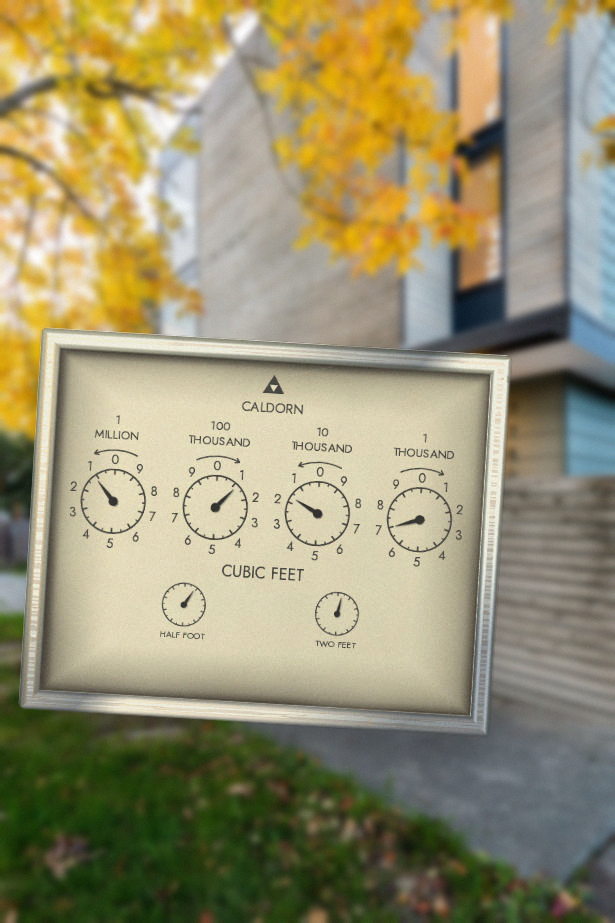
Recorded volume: 111700; ft³
